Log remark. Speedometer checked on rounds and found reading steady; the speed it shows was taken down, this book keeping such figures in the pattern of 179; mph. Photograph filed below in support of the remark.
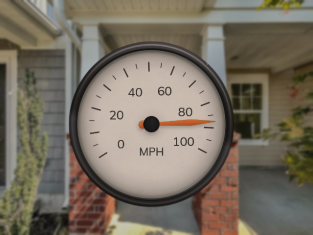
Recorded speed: 87.5; mph
